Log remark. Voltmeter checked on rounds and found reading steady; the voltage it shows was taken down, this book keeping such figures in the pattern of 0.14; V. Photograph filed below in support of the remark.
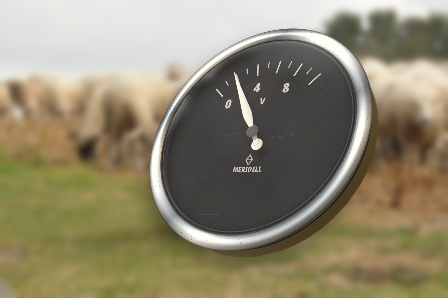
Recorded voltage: 2; V
